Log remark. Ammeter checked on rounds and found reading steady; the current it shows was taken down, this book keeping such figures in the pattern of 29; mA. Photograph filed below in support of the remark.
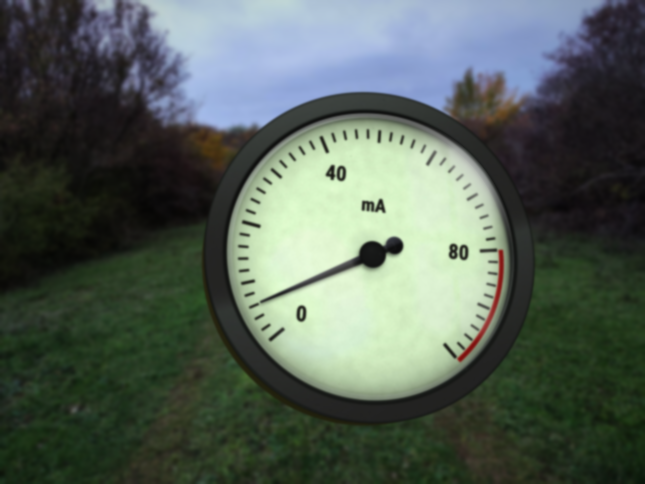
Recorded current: 6; mA
